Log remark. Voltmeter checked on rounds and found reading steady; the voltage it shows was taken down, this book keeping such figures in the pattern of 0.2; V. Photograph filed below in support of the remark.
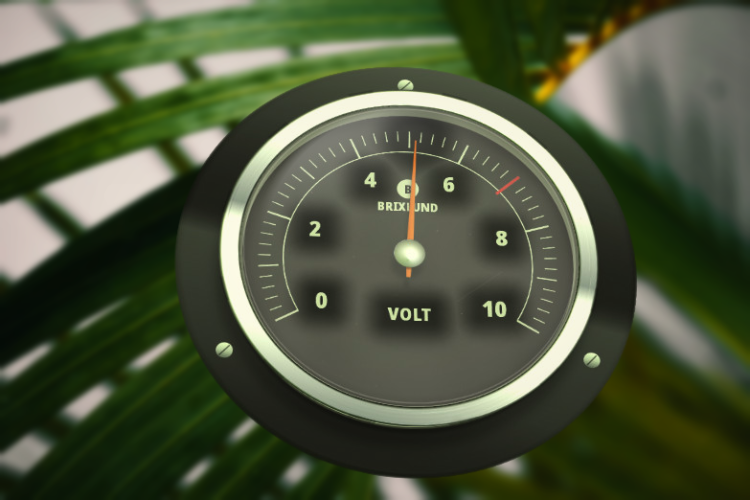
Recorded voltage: 5.1; V
